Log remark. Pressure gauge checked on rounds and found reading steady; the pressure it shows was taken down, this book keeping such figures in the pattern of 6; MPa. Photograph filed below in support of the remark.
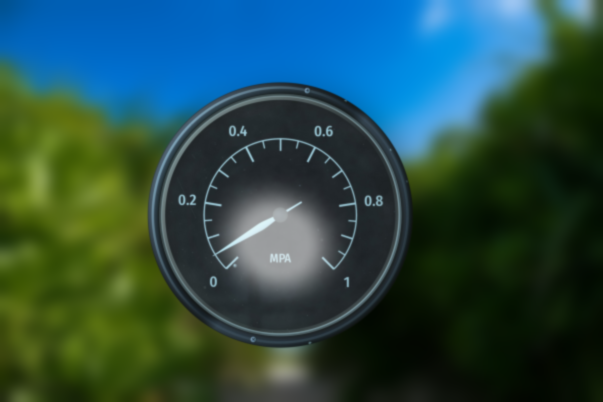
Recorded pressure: 0.05; MPa
